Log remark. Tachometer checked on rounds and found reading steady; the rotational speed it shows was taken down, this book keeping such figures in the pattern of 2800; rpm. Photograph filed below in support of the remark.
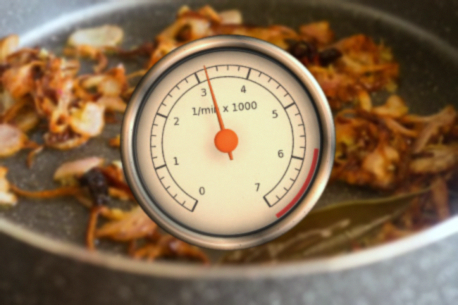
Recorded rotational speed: 3200; rpm
